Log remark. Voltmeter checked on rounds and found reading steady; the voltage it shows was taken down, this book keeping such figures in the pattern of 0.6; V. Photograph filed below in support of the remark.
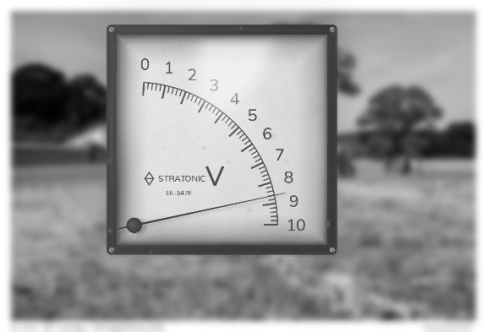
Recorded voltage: 8.6; V
